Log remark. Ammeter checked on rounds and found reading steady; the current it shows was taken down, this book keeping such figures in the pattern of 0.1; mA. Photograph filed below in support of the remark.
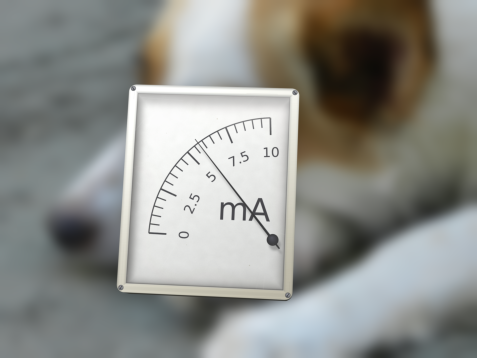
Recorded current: 5.75; mA
